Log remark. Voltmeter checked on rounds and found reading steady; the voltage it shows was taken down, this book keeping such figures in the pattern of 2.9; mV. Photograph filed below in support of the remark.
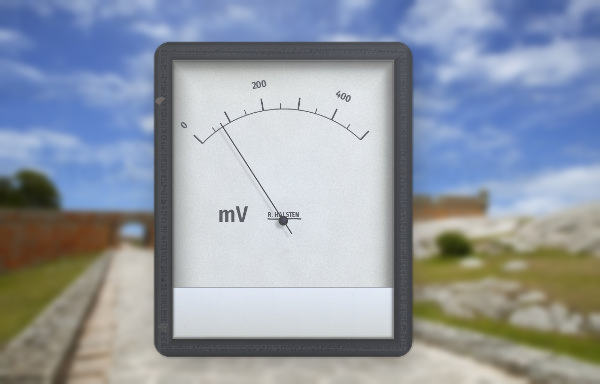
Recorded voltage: 75; mV
